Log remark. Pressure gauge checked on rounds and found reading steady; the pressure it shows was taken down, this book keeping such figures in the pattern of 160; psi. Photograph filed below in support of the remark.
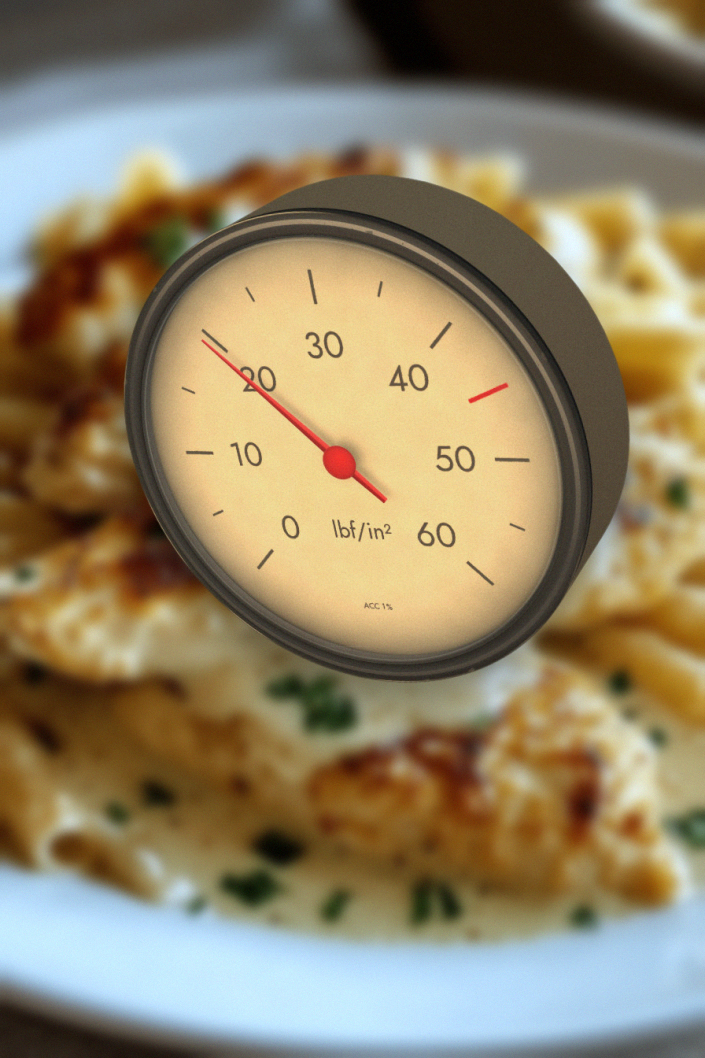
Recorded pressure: 20; psi
